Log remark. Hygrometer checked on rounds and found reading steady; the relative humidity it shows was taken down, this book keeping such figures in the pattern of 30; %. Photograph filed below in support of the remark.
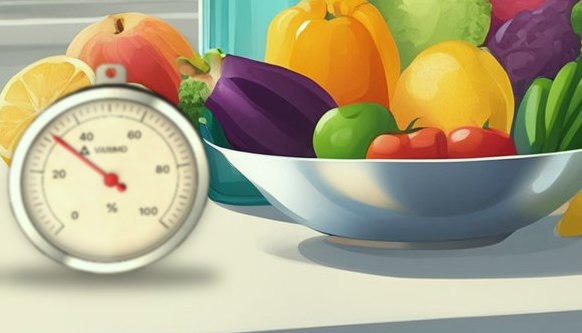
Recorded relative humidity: 32; %
